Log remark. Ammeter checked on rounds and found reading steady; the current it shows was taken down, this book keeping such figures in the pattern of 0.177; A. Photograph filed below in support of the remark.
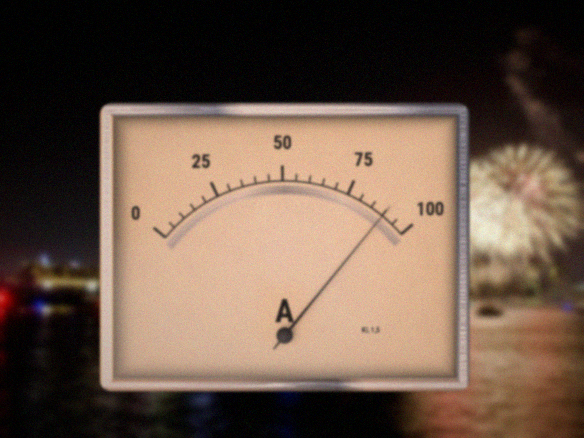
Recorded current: 90; A
